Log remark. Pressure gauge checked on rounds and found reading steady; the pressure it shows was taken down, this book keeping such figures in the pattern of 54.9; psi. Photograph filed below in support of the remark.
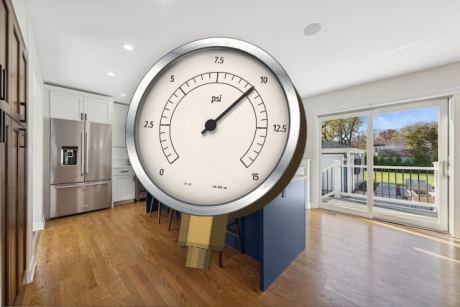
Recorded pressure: 10; psi
